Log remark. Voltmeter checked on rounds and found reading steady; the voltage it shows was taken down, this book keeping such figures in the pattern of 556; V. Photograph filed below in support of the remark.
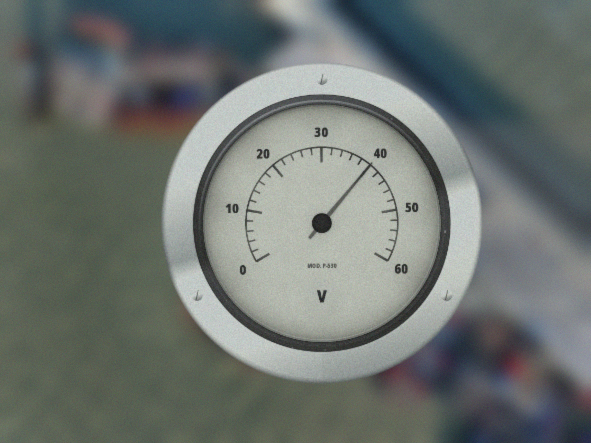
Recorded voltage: 40; V
